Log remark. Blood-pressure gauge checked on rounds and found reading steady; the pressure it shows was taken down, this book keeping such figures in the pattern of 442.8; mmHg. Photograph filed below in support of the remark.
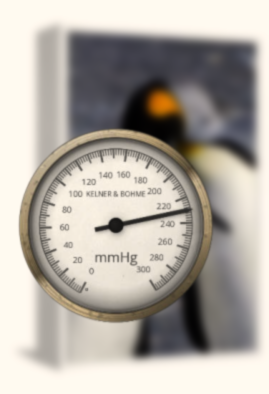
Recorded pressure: 230; mmHg
